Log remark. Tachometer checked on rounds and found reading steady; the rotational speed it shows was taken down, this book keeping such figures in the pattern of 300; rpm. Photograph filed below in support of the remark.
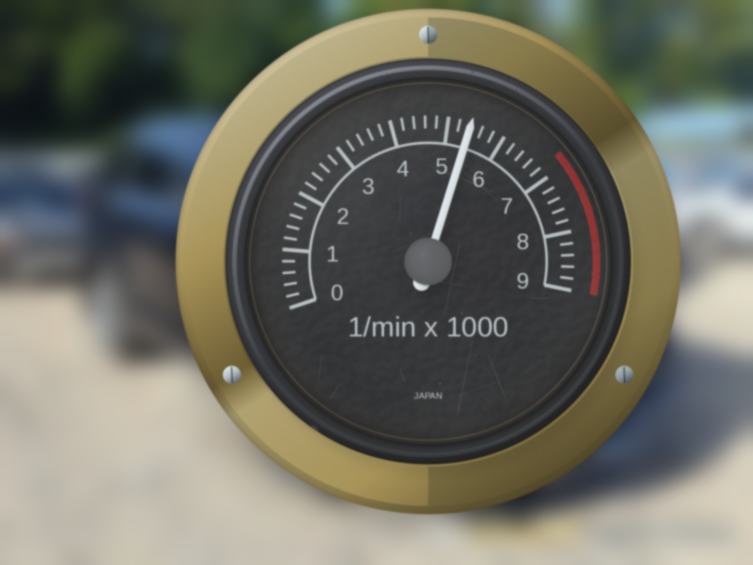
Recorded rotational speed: 5400; rpm
